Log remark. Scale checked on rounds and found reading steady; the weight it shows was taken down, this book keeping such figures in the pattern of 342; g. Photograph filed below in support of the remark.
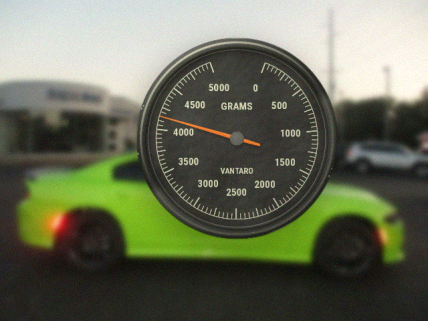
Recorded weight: 4150; g
